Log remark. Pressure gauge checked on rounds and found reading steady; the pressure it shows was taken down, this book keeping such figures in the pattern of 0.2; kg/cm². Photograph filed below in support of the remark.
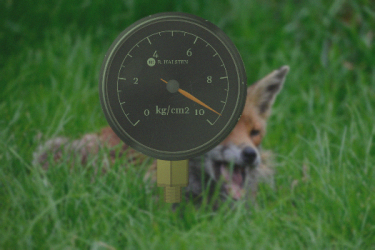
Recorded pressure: 9.5; kg/cm²
